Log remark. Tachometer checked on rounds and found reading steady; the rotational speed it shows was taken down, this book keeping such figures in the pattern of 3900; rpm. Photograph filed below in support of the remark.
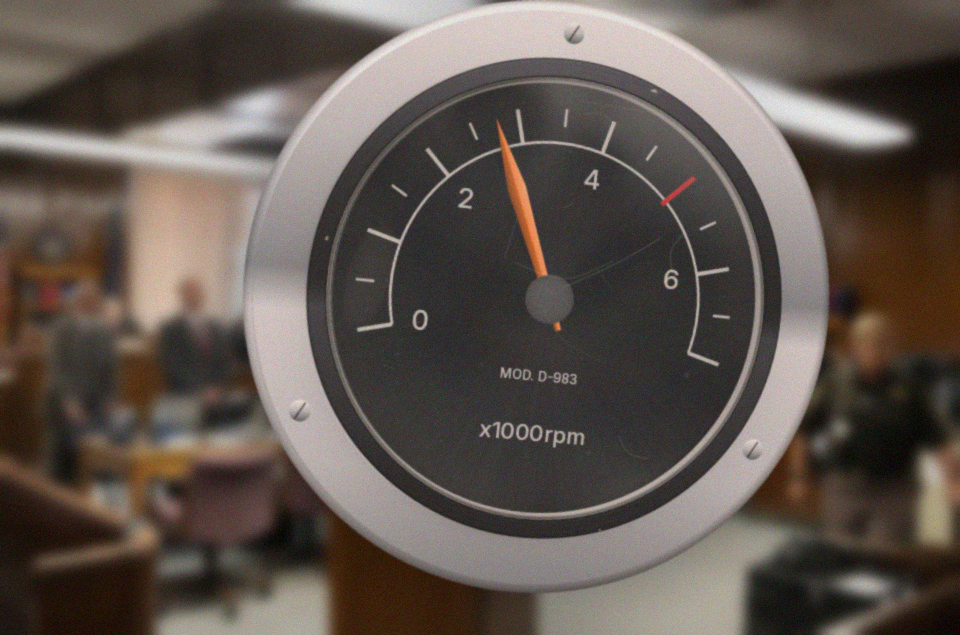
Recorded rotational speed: 2750; rpm
